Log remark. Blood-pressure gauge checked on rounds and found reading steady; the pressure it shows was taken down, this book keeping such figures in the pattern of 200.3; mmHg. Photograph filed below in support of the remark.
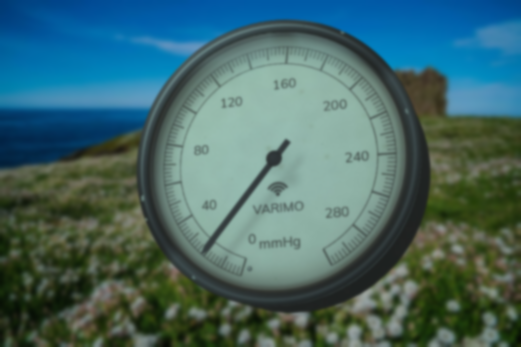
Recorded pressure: 20; mmHg
